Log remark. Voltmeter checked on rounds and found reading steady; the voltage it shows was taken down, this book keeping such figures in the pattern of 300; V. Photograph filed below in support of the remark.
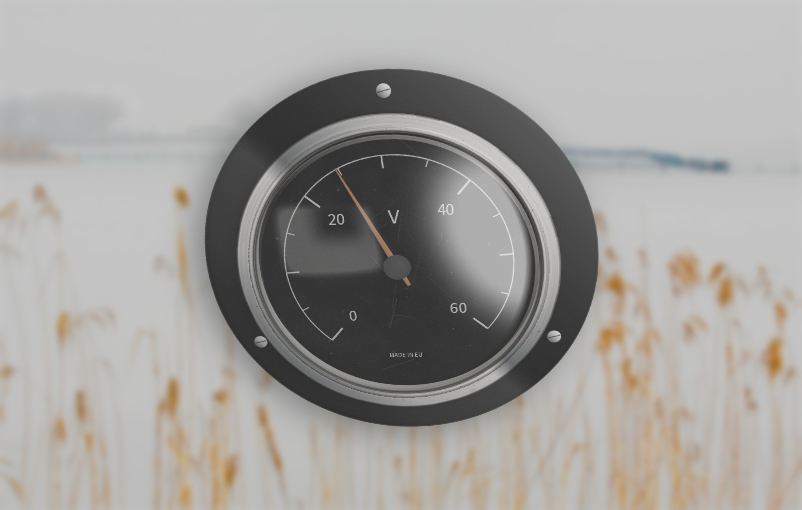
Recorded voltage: 25; V
